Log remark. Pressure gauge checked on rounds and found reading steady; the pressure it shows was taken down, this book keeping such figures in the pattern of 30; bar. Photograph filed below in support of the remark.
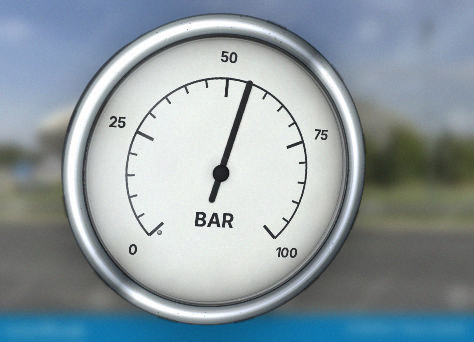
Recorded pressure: 55; bar
